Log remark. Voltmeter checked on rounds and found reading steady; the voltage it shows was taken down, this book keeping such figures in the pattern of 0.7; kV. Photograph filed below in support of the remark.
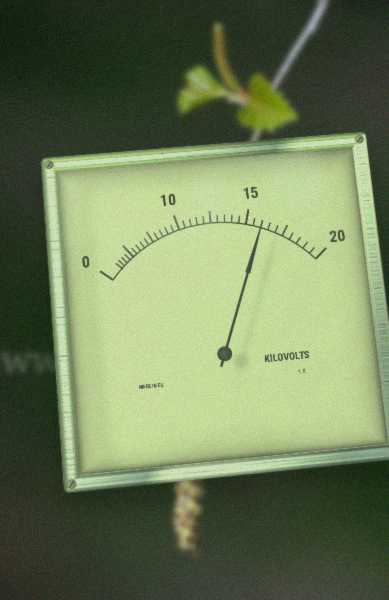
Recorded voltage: 16; kV
